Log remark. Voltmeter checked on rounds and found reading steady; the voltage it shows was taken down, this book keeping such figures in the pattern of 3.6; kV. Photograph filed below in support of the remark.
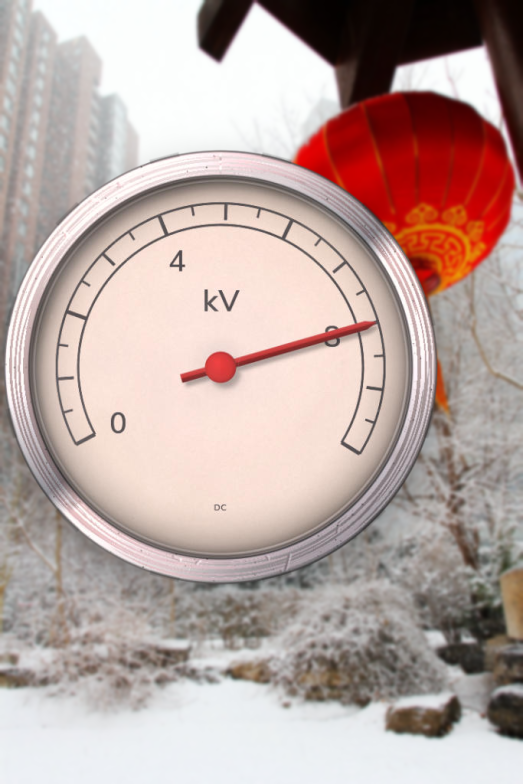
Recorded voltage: 8; kV
